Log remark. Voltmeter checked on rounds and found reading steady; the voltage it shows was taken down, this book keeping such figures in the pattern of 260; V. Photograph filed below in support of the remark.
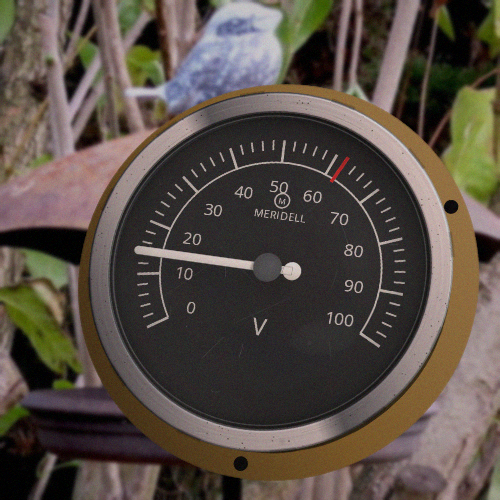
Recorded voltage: 14; V
